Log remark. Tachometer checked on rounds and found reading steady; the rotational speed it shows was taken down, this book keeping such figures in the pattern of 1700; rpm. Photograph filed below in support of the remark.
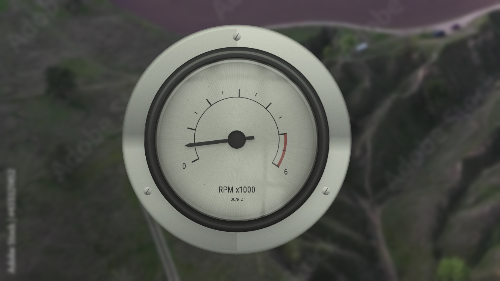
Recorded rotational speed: 500; rpm
